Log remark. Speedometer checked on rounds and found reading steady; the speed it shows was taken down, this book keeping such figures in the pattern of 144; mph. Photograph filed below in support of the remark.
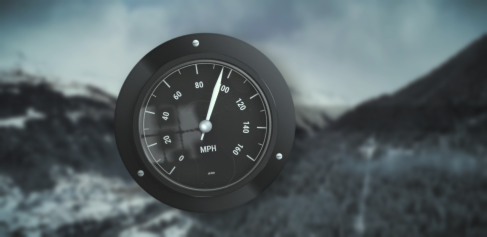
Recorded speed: 95; mph
